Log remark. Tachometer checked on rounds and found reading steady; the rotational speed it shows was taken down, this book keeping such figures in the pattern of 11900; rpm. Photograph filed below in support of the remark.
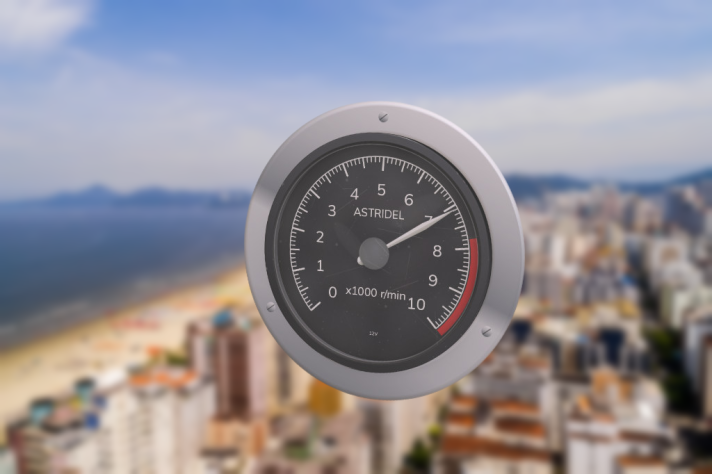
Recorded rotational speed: 7100; rpm
